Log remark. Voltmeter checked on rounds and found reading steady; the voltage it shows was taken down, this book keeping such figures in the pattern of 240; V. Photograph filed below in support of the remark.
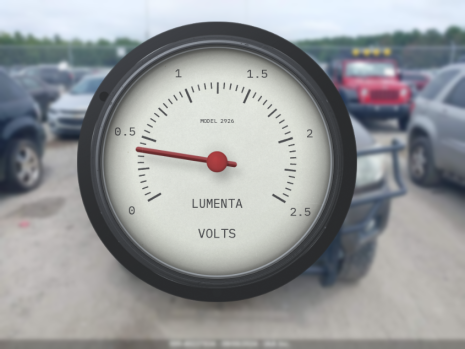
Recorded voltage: 0.4; V
